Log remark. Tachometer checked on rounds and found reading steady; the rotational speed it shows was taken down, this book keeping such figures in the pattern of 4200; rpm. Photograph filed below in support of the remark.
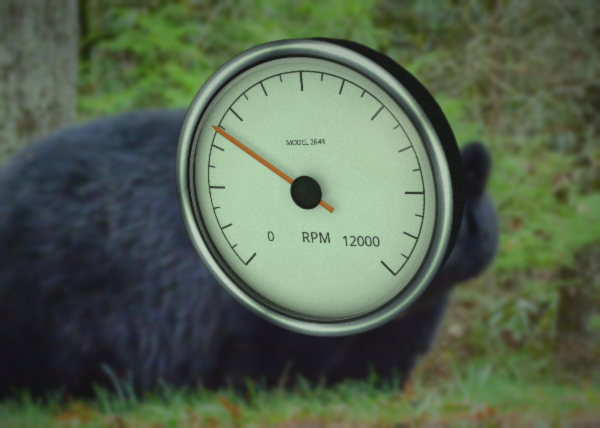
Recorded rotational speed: 3500; rpm
